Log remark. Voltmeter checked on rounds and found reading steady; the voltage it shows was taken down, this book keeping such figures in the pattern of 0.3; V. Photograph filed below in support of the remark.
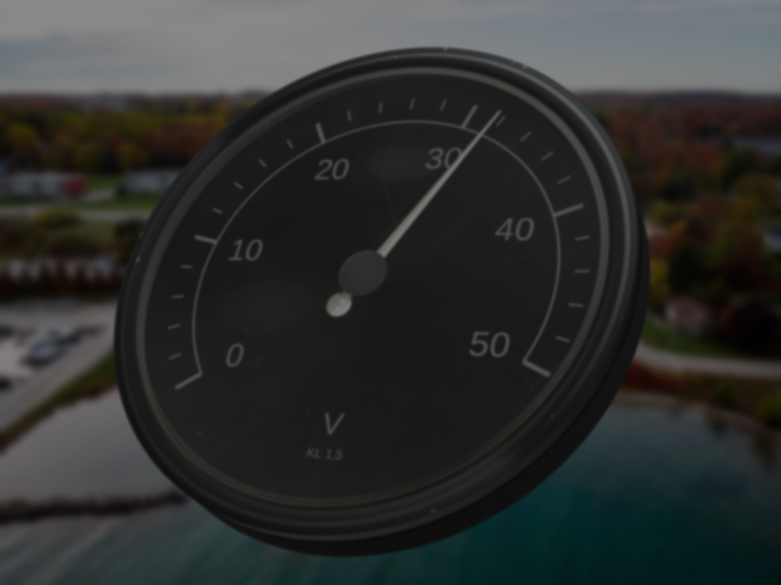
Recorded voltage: 32; V
